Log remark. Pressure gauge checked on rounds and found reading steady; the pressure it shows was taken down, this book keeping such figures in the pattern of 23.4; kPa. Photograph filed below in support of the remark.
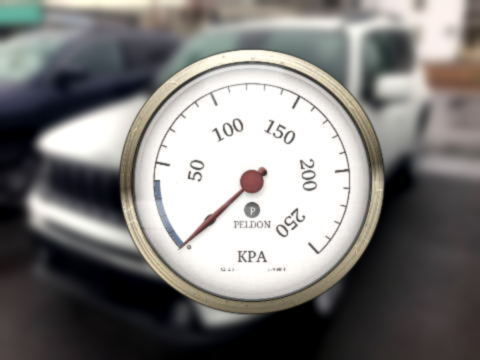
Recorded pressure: 0; kPa
